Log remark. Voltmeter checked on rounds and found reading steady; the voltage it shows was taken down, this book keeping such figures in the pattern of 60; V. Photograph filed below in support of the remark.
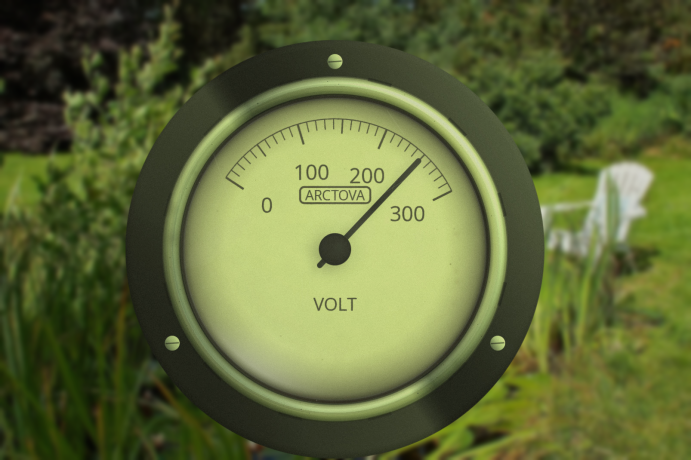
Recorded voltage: 250; V
